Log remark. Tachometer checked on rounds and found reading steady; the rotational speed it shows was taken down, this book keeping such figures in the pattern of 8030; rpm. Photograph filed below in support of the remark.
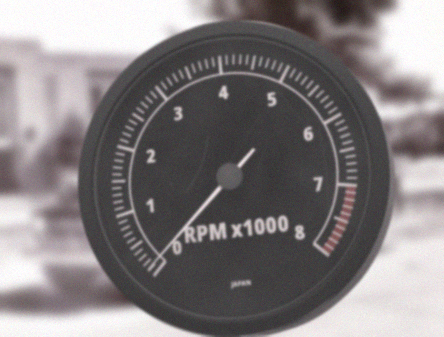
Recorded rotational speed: 100; rpm
